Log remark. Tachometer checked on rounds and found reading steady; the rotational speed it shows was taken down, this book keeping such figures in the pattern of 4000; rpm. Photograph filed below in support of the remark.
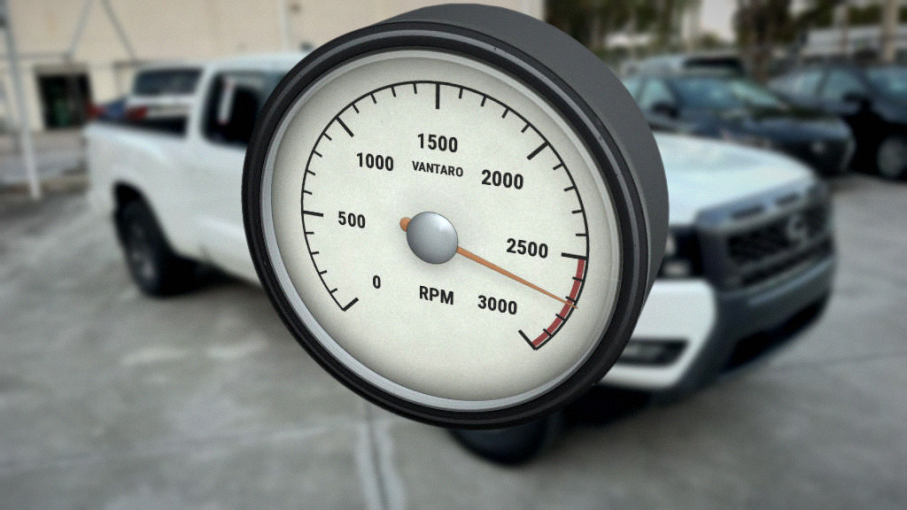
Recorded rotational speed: 2700; rpm
